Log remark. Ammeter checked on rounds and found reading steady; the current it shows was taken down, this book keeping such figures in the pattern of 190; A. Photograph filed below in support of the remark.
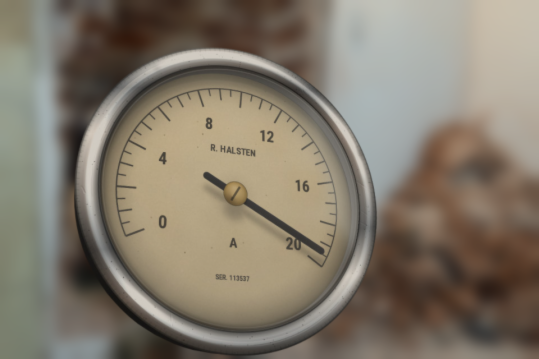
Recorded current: 19.5; A
